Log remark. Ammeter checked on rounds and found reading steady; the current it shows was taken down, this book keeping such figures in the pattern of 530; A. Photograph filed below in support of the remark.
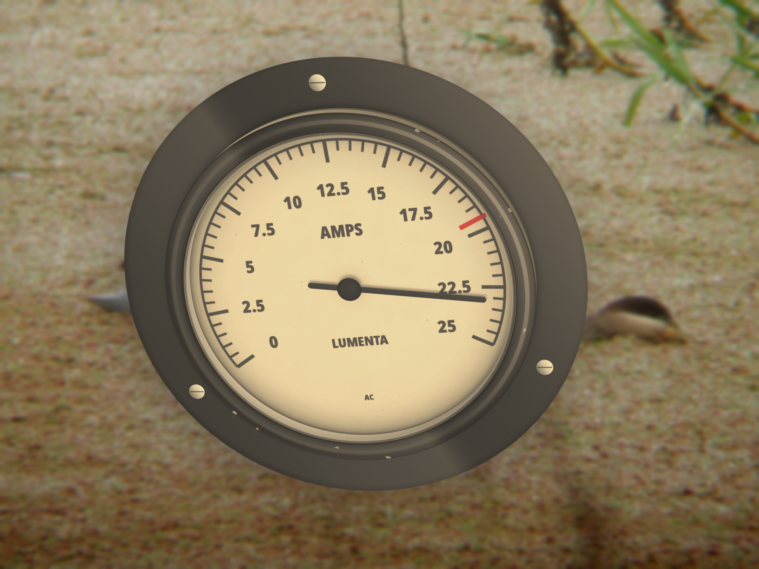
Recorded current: 23; A
